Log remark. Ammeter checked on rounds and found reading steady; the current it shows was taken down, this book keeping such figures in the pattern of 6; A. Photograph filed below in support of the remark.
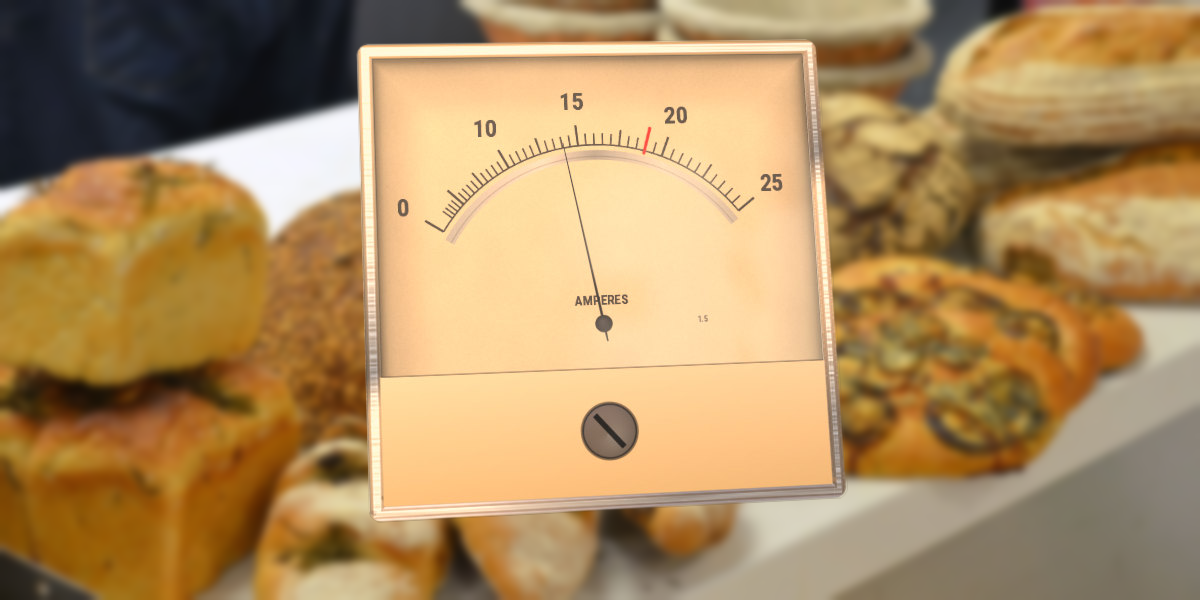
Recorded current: 14; A
